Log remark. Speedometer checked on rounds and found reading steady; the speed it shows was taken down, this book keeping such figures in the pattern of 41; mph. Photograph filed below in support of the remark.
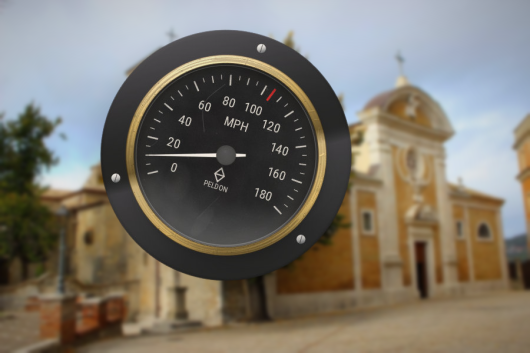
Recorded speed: 10; mph
